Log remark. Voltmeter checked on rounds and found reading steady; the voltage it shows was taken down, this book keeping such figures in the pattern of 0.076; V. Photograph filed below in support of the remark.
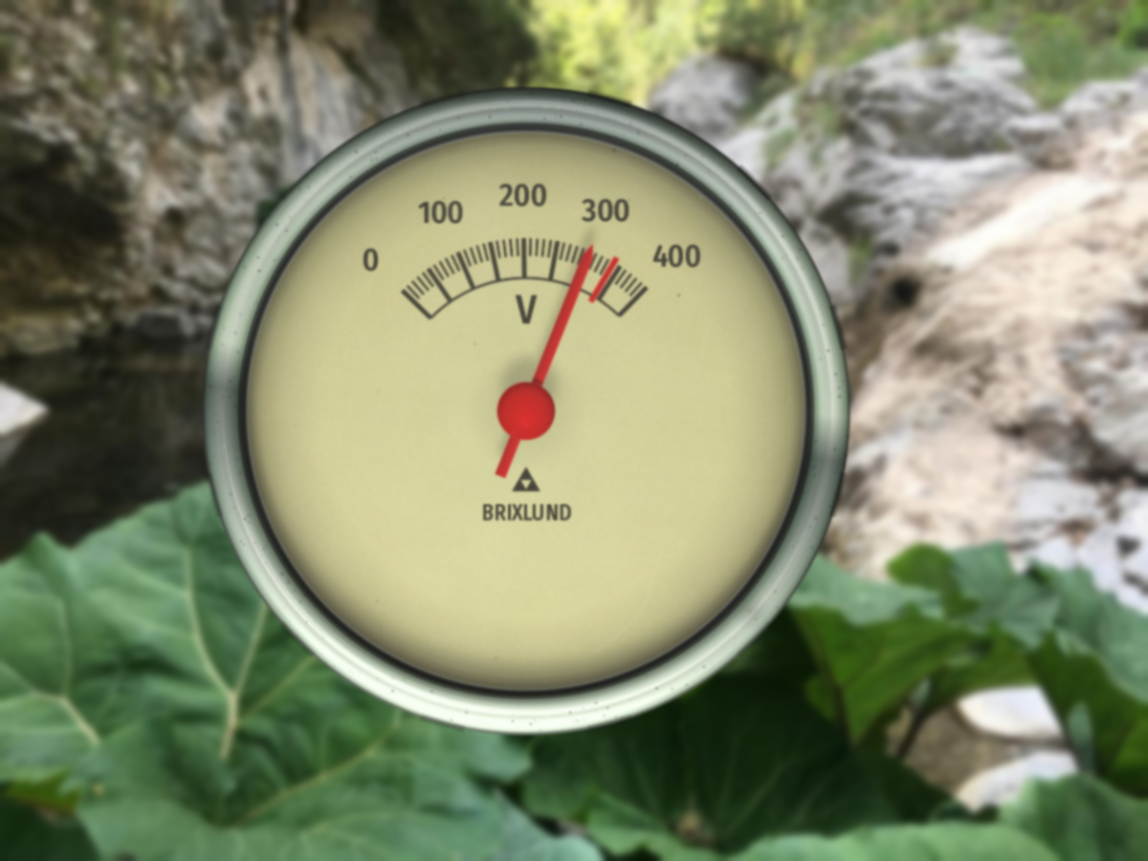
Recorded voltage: 300; V
